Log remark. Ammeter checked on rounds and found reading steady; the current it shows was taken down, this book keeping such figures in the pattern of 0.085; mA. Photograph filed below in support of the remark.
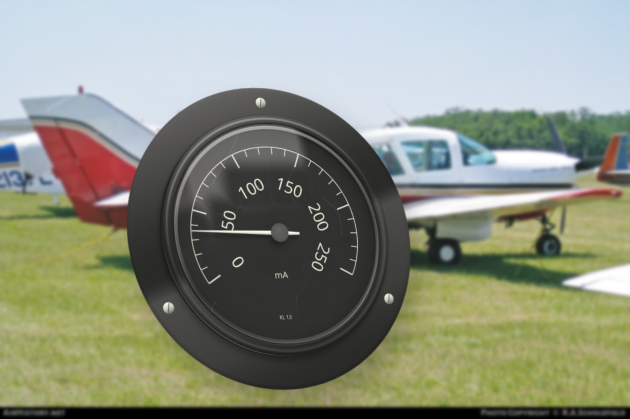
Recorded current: 35; mA
